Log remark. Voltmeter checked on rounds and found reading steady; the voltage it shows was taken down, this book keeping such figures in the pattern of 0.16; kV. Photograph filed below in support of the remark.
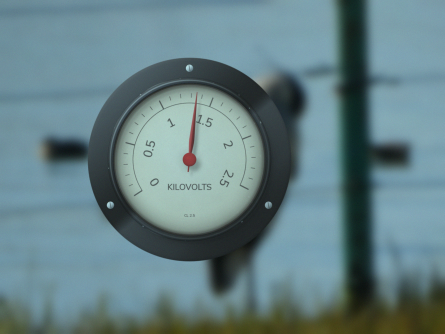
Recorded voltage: 1.35; kV
